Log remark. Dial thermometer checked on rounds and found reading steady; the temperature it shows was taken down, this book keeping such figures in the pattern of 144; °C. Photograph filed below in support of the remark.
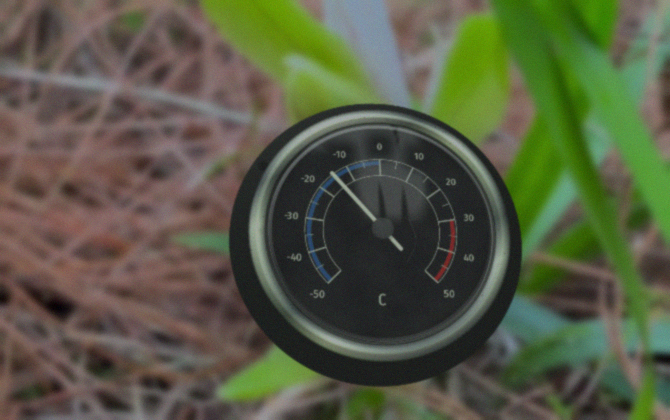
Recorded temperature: -15; °C
